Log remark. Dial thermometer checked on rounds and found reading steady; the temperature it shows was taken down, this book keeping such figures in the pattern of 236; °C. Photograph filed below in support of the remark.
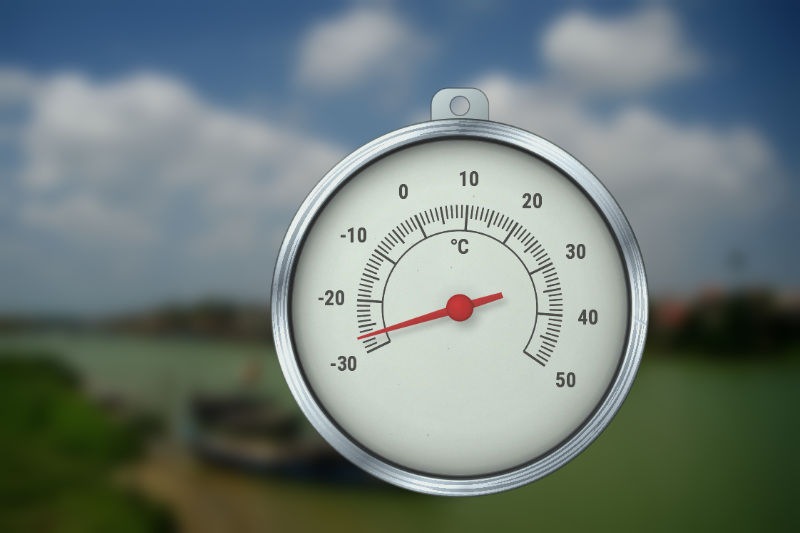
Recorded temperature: -27; °C
